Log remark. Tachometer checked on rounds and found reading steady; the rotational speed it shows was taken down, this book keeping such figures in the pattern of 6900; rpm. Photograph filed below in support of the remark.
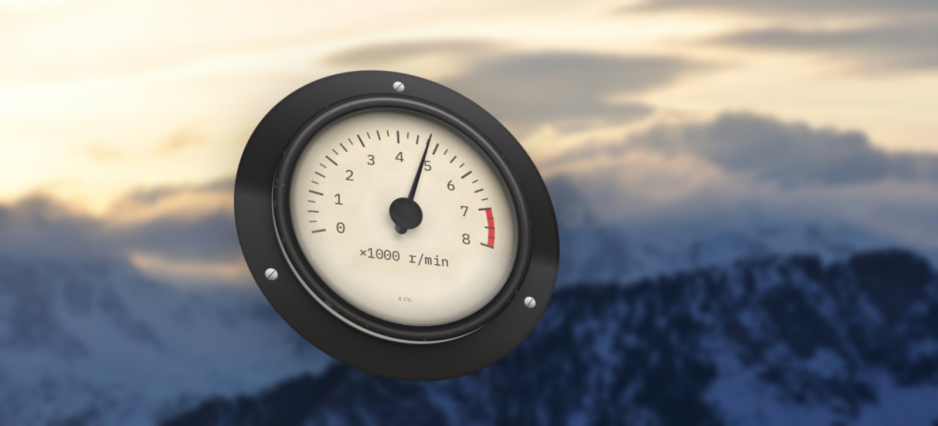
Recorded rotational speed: 4750; rpm
